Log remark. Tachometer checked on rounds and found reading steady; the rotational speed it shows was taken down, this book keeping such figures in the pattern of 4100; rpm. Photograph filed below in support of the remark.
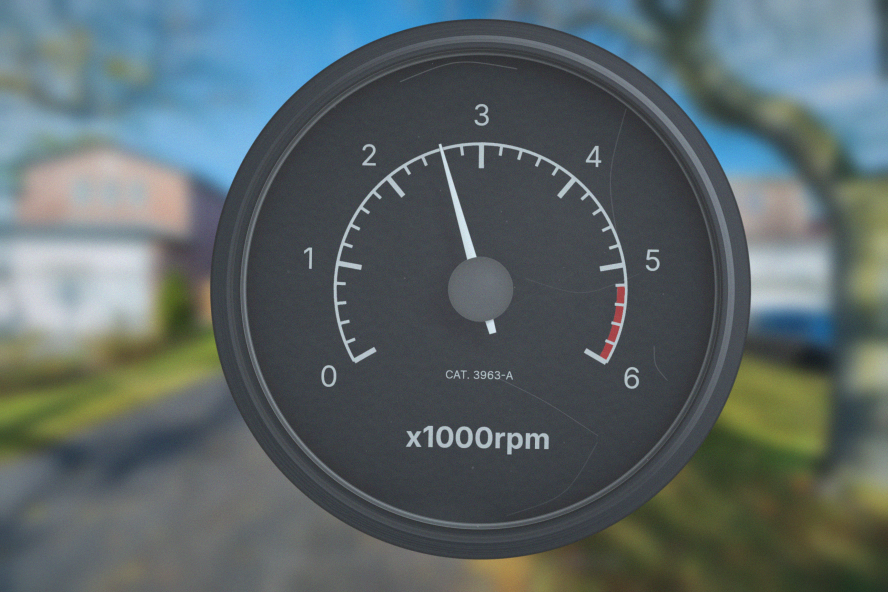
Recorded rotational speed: 2600; rpm
